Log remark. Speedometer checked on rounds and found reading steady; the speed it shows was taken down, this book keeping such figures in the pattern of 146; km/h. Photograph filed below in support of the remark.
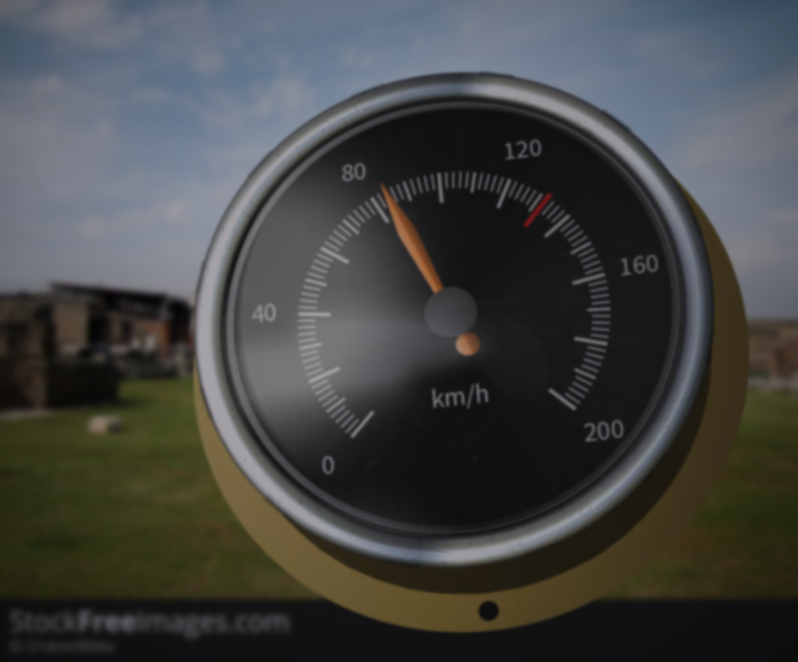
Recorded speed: 84; km/h
